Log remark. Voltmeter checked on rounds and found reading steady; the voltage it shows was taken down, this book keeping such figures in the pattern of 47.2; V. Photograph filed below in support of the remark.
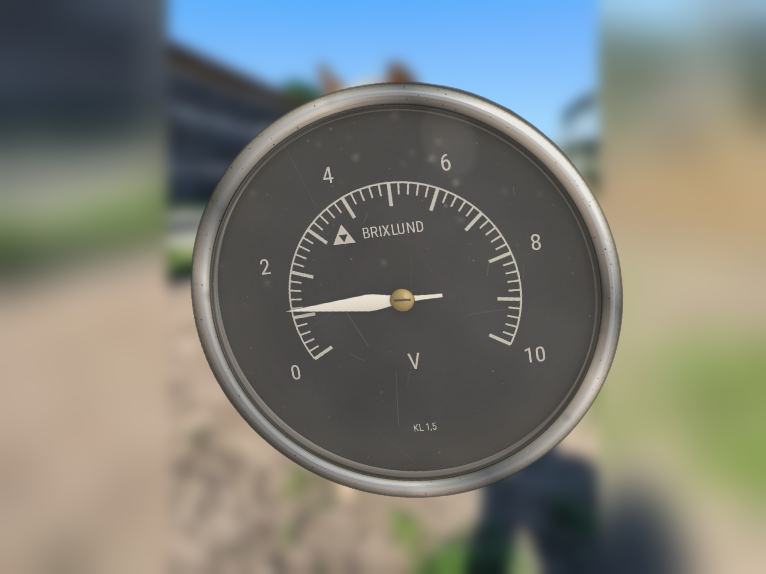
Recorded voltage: 1.2; V
